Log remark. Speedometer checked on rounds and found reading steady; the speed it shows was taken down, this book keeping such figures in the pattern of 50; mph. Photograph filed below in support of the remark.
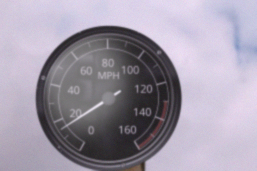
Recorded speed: 15; mph
